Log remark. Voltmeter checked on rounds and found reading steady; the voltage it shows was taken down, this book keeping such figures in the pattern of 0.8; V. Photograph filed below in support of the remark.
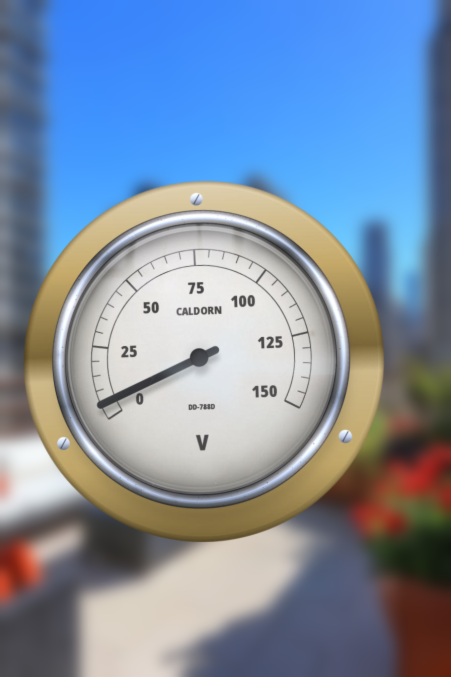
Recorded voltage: 5; V
